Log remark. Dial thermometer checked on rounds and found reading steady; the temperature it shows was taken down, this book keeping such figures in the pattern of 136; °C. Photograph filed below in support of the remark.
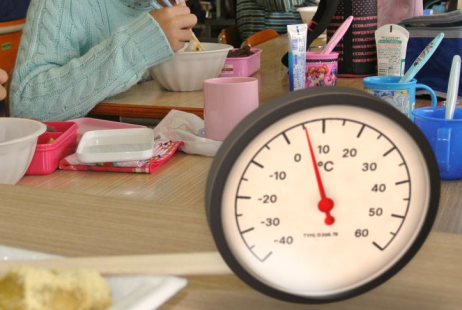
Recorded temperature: 5; °C
